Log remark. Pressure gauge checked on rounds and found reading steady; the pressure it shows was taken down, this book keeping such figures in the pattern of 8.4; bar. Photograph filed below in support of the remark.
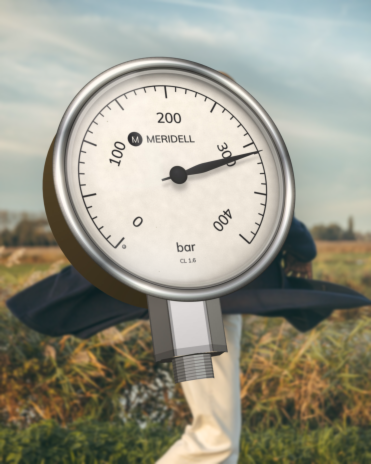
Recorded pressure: 310; bar
